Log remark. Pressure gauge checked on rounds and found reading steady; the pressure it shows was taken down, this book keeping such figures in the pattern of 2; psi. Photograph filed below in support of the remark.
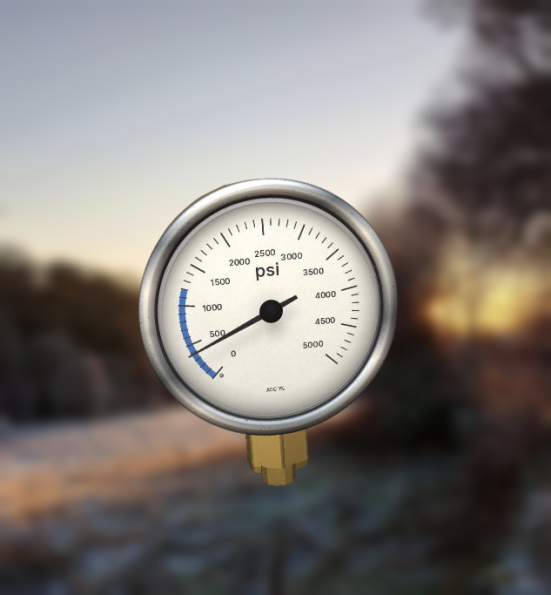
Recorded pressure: 400; psi
